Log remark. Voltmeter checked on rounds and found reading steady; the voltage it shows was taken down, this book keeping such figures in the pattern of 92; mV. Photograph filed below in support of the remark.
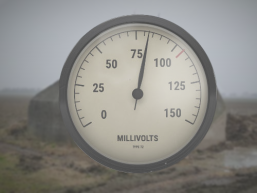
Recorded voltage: 82.5; mV
